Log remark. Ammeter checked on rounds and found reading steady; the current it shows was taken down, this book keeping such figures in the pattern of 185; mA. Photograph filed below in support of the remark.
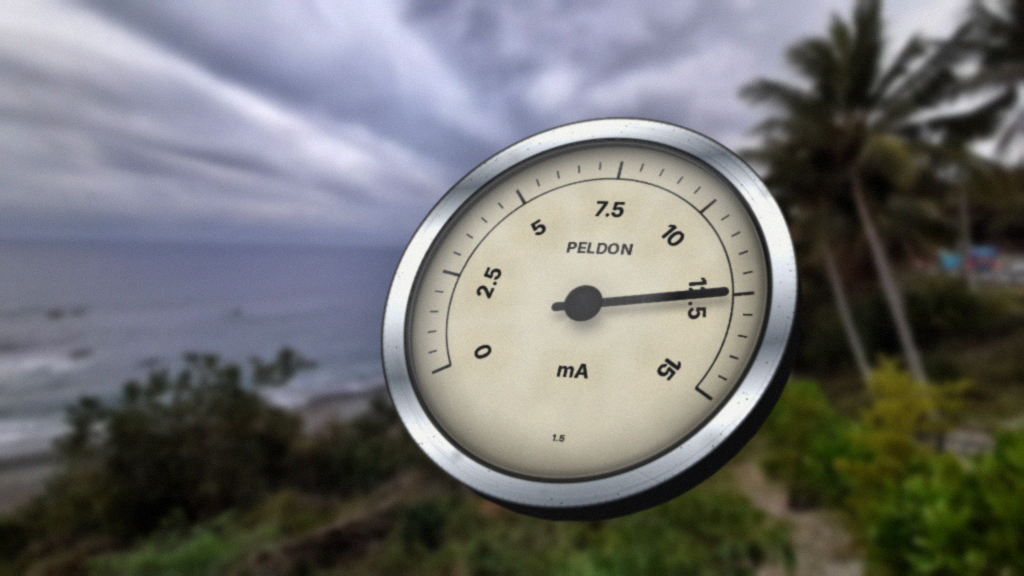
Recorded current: 12.5; mA
